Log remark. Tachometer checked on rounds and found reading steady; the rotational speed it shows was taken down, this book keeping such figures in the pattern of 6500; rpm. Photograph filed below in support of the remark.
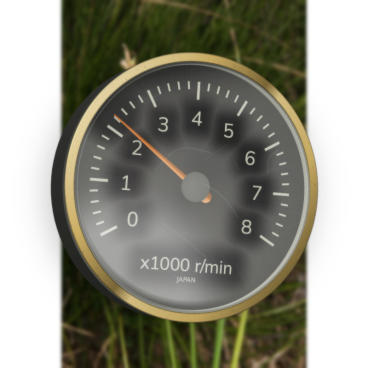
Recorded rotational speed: 2200; rpm
